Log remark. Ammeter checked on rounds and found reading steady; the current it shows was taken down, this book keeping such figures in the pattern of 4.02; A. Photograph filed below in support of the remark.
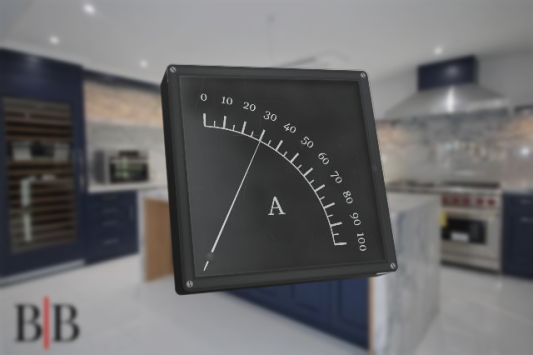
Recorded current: 30; A
